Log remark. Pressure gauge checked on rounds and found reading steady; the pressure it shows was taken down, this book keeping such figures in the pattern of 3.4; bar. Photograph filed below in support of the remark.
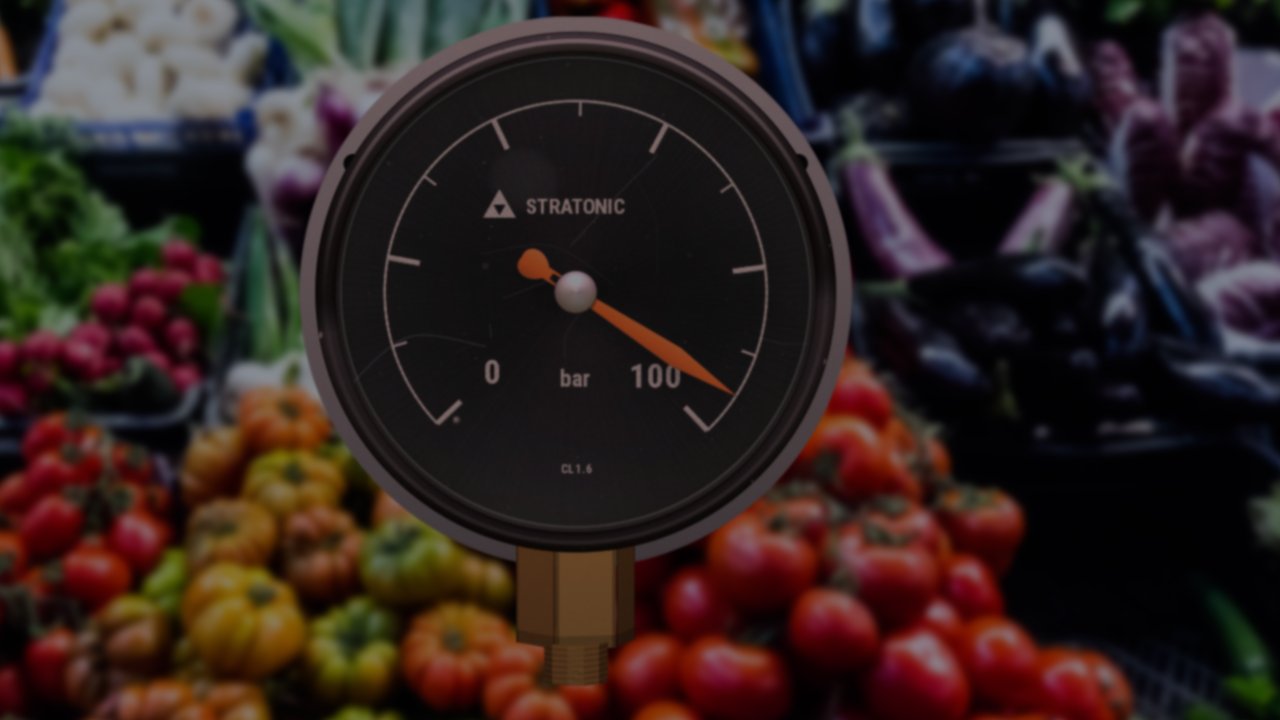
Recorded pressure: 95; bar
